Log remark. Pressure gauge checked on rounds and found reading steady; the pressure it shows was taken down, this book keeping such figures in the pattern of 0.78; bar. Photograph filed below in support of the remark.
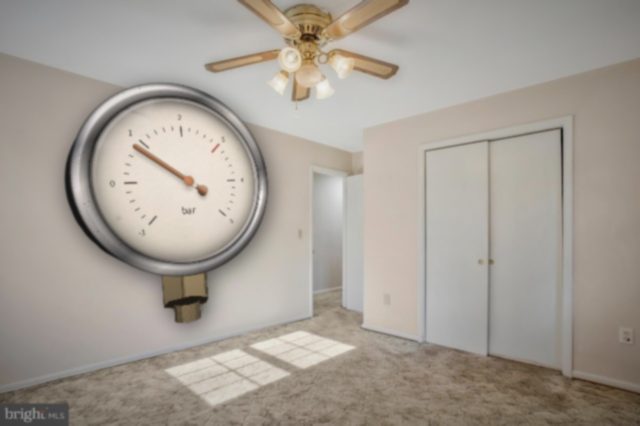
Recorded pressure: 0.8; bar
